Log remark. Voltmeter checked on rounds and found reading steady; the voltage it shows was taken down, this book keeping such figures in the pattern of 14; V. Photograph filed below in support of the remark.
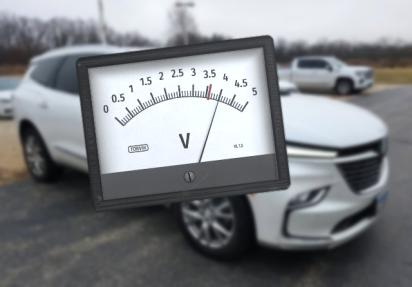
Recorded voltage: 4; V
